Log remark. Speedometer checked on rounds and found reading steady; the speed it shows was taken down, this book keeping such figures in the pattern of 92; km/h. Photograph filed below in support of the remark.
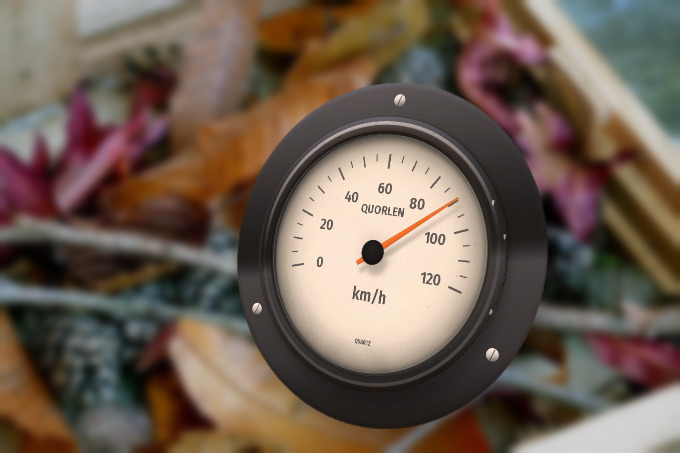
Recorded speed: 90; km/h
